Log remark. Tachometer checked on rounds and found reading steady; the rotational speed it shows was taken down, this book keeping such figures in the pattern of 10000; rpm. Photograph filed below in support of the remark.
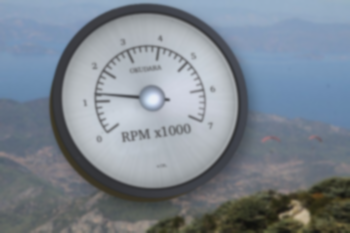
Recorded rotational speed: 1200; rpm
